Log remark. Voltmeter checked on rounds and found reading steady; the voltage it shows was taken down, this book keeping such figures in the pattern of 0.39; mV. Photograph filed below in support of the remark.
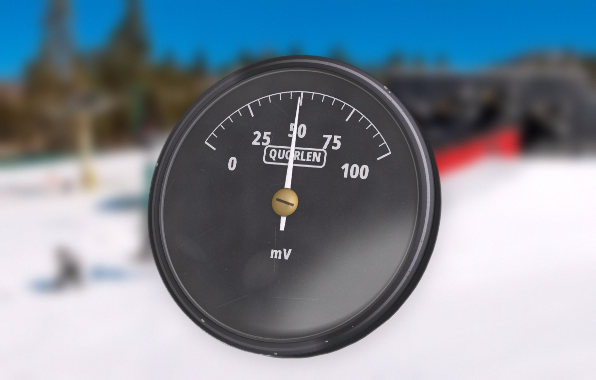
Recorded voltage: 50; mV
